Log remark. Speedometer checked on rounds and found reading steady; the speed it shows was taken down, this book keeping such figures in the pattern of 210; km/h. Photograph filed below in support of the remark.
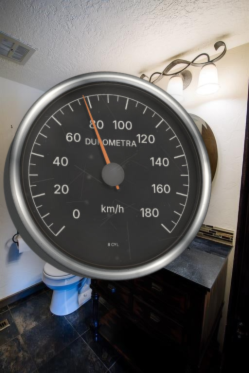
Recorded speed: 77.5; km/h
